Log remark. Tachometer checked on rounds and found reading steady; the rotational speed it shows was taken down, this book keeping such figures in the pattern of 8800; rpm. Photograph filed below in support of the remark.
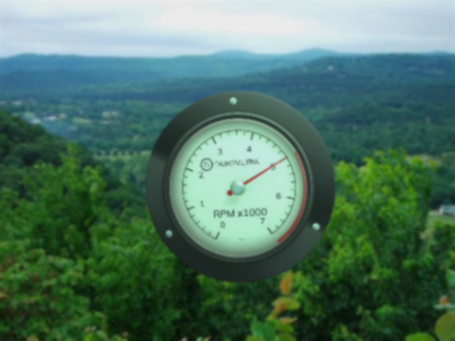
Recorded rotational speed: 5000; rpm
